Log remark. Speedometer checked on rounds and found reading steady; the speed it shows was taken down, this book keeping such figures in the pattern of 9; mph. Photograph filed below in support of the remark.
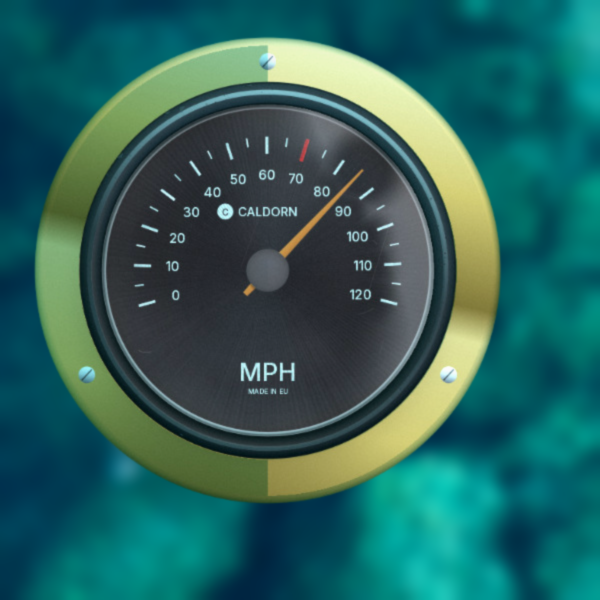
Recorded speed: 85; mph
